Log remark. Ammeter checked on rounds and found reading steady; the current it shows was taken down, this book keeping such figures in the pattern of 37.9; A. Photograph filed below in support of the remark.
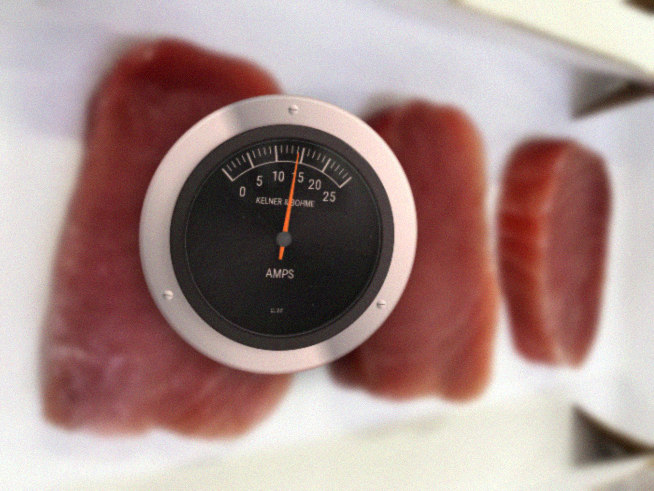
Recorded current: 14; A
